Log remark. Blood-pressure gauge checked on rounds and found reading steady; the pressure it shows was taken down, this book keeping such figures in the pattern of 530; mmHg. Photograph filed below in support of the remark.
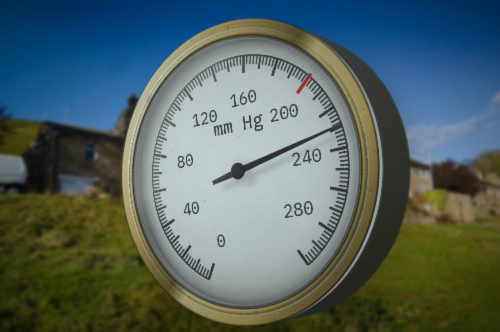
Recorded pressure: 230; mmHg
